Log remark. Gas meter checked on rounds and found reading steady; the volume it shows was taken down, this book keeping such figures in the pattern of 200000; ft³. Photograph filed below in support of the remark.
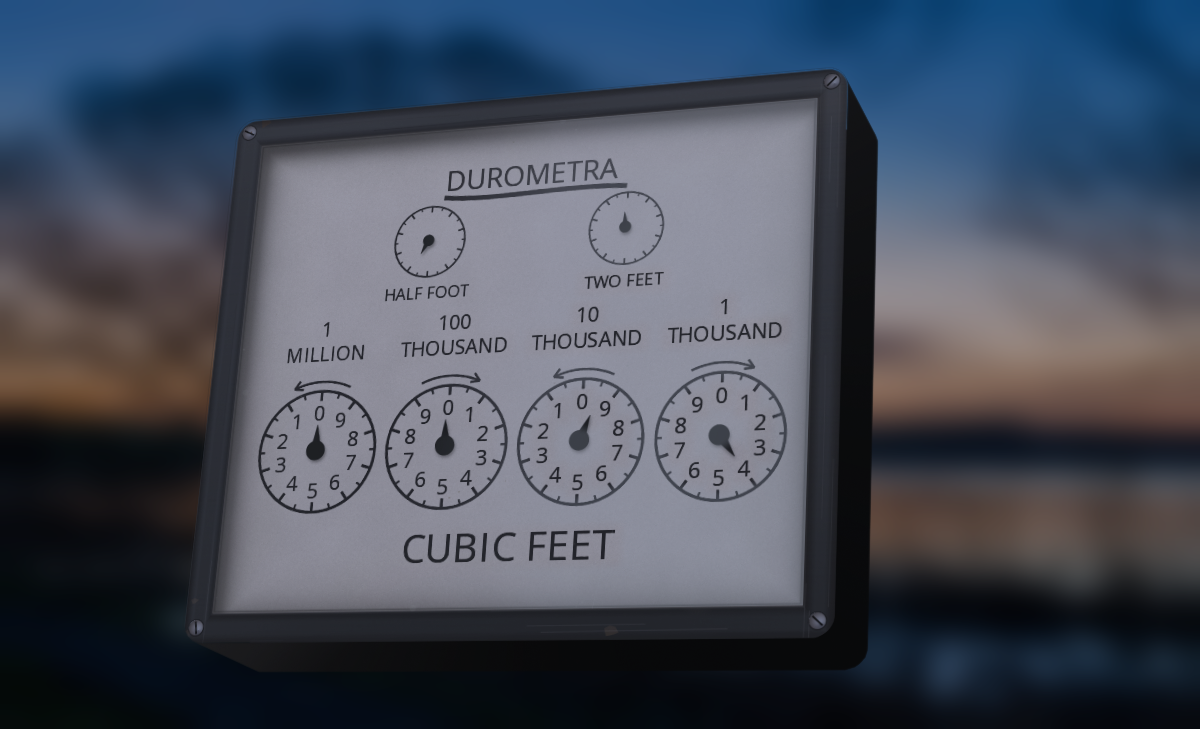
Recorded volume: 999400; ft³
